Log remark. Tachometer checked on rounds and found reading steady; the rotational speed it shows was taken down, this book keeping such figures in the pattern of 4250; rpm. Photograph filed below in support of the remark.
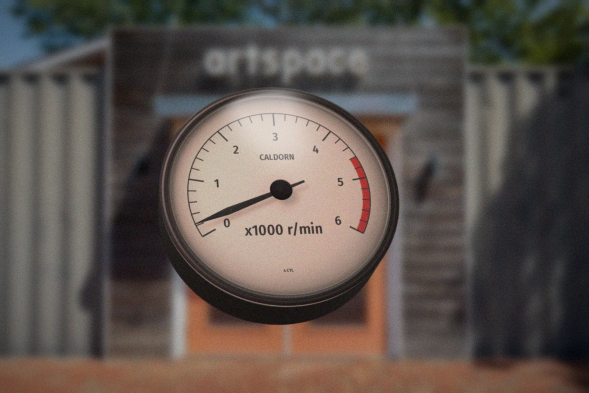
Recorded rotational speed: 200; rpm
